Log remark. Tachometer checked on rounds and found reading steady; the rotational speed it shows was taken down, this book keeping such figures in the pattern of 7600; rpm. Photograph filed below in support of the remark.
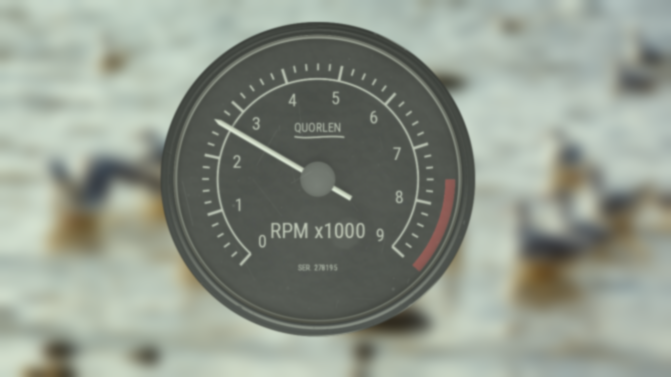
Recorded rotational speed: 2600; rpm
